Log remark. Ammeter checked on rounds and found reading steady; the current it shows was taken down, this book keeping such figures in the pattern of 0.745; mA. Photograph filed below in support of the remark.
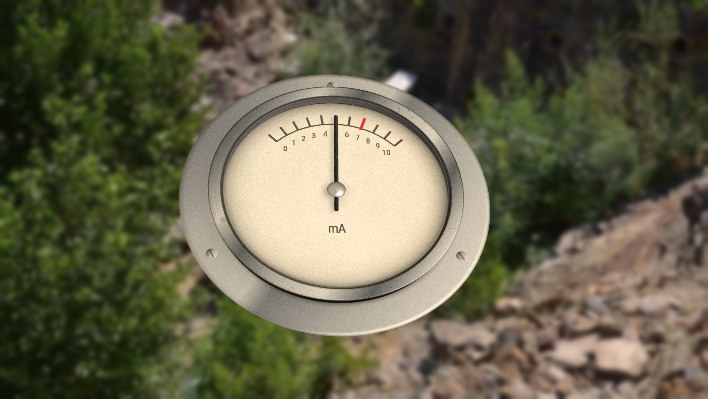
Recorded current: 5; mA
